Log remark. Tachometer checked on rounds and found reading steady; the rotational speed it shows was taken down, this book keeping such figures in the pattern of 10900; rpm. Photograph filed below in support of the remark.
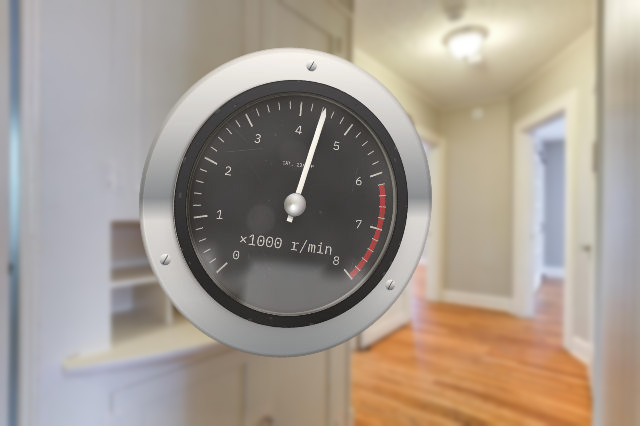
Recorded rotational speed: 4400; rpm
